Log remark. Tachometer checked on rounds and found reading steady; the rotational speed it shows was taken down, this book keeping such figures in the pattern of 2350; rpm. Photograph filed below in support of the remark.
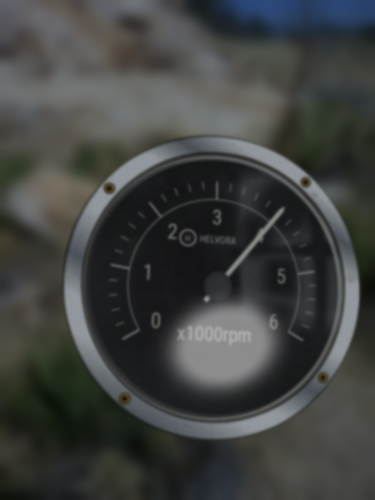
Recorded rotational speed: 4000; rpm
